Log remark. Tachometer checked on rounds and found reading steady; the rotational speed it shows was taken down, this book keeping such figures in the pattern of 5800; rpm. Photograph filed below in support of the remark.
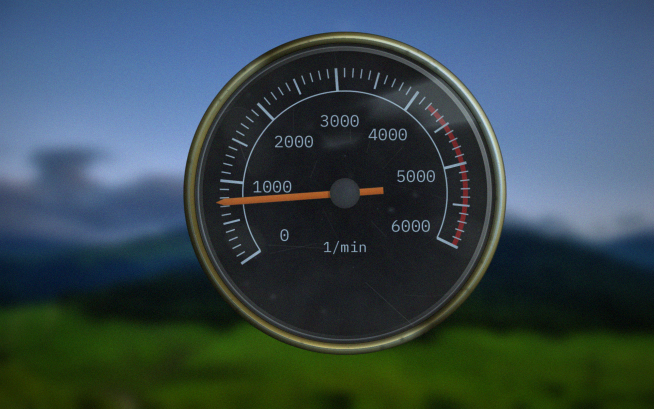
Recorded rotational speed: 750; rpm
